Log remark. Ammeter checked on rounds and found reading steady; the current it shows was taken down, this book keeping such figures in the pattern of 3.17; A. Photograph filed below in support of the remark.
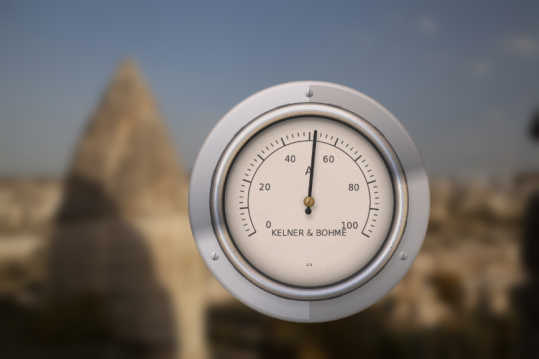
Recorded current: 52; A
